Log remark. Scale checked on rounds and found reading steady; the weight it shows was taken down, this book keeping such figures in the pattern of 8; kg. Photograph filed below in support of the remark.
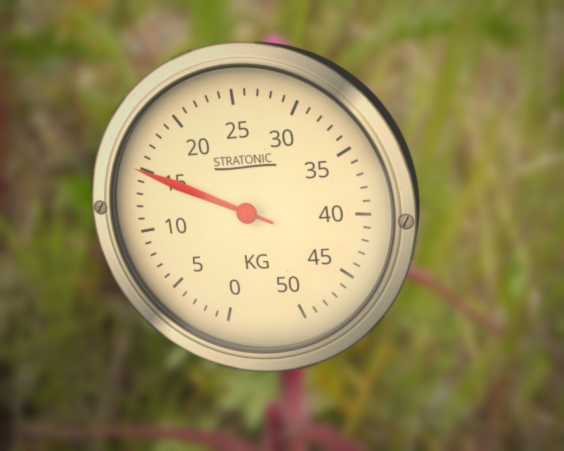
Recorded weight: 15; kg
